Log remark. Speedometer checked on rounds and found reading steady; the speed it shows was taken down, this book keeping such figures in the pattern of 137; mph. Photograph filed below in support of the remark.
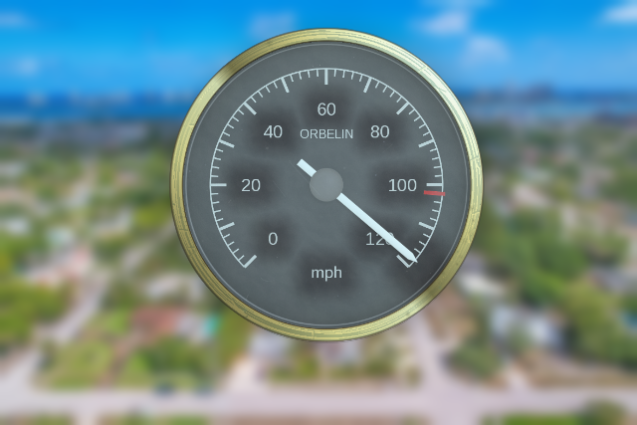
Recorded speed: 118; mph
